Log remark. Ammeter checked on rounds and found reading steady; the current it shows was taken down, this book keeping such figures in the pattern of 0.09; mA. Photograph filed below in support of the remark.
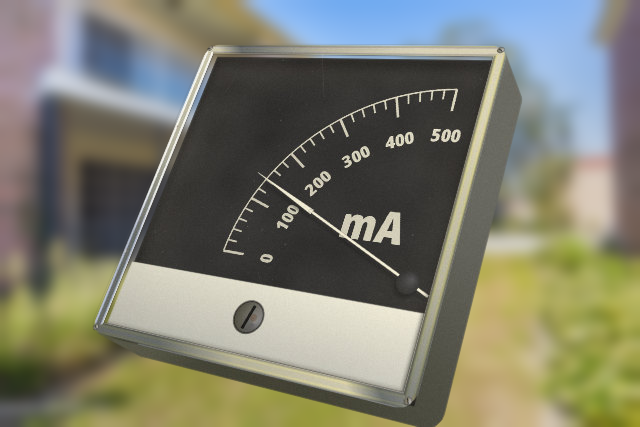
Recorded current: 140; mA
